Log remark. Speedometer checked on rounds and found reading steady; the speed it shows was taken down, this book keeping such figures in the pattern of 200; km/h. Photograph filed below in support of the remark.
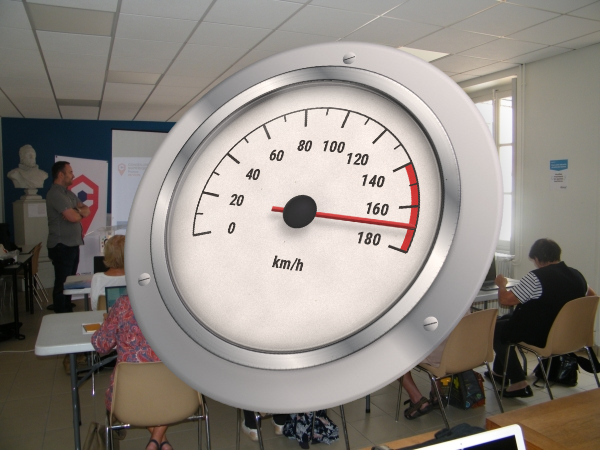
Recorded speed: 170; km/h
